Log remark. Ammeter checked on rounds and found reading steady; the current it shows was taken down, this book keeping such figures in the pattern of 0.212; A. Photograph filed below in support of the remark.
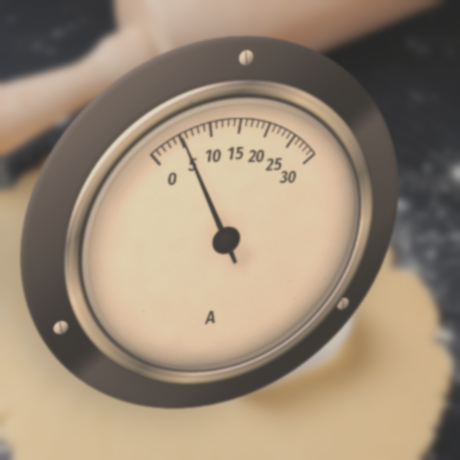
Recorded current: 5; A
